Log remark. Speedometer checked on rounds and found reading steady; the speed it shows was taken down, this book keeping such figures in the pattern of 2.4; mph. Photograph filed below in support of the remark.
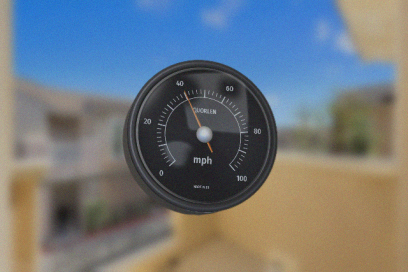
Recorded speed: 40; mph
